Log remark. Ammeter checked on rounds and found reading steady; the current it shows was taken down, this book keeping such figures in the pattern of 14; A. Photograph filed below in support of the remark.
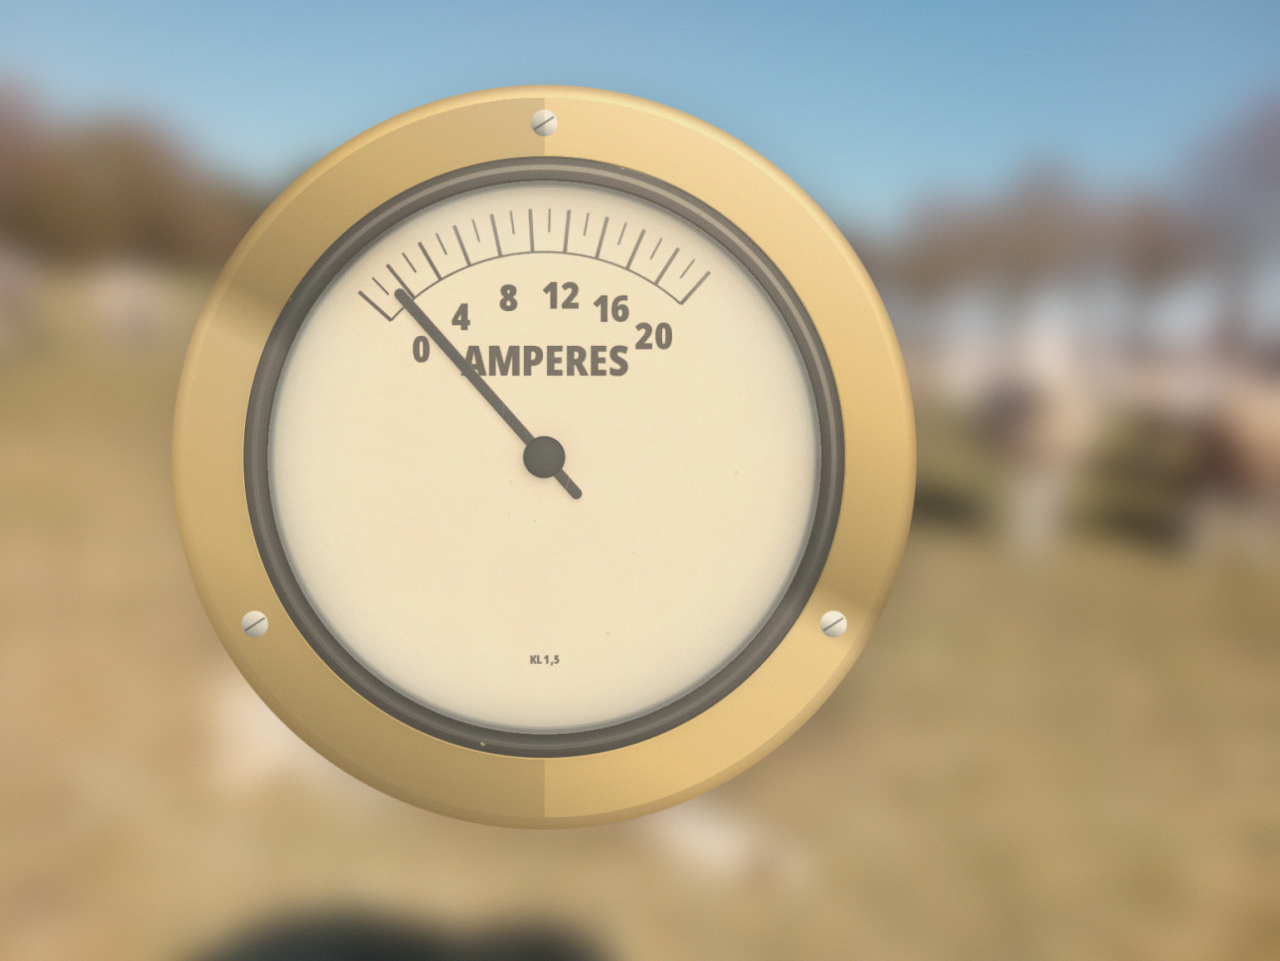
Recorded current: 1.5; A
